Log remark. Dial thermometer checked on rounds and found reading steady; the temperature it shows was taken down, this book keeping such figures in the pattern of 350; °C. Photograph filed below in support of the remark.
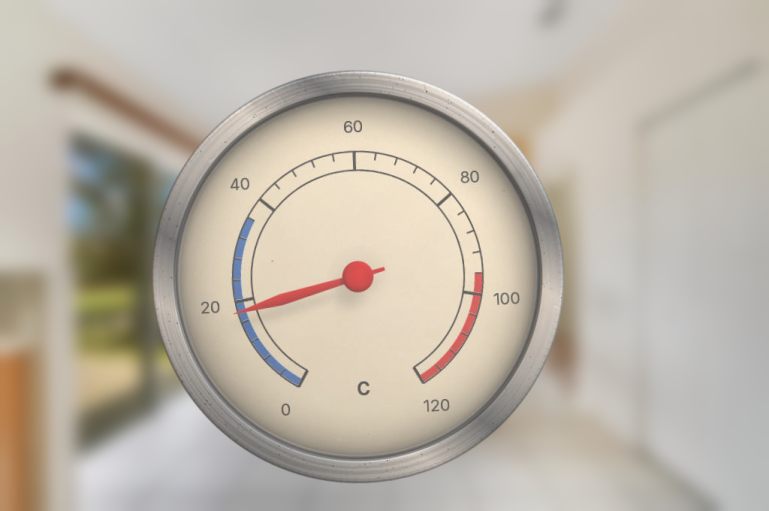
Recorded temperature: 18; °C
